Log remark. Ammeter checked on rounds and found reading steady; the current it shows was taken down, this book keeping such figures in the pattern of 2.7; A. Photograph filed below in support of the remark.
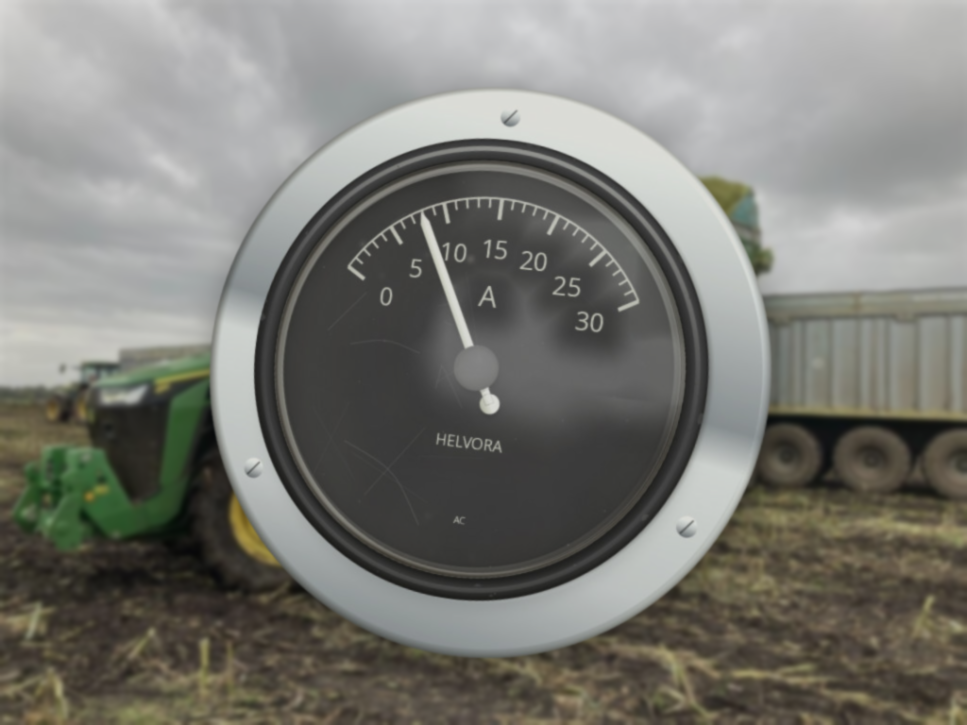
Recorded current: 8; A
